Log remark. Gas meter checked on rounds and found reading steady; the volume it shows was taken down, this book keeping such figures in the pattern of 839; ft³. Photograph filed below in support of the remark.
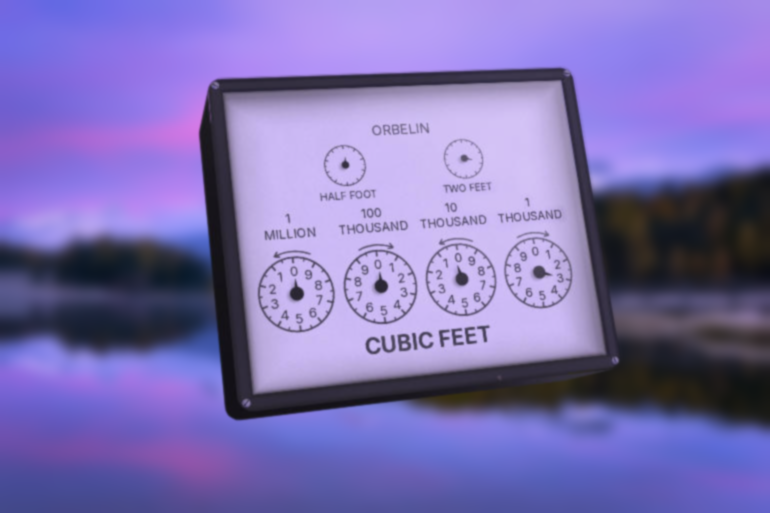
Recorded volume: 300; ft³
